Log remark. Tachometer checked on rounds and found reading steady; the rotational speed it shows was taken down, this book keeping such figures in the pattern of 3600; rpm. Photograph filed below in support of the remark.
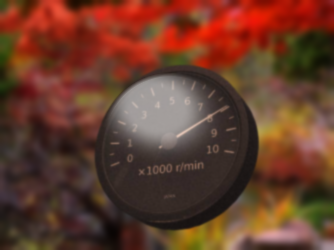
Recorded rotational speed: 8000; rpm
